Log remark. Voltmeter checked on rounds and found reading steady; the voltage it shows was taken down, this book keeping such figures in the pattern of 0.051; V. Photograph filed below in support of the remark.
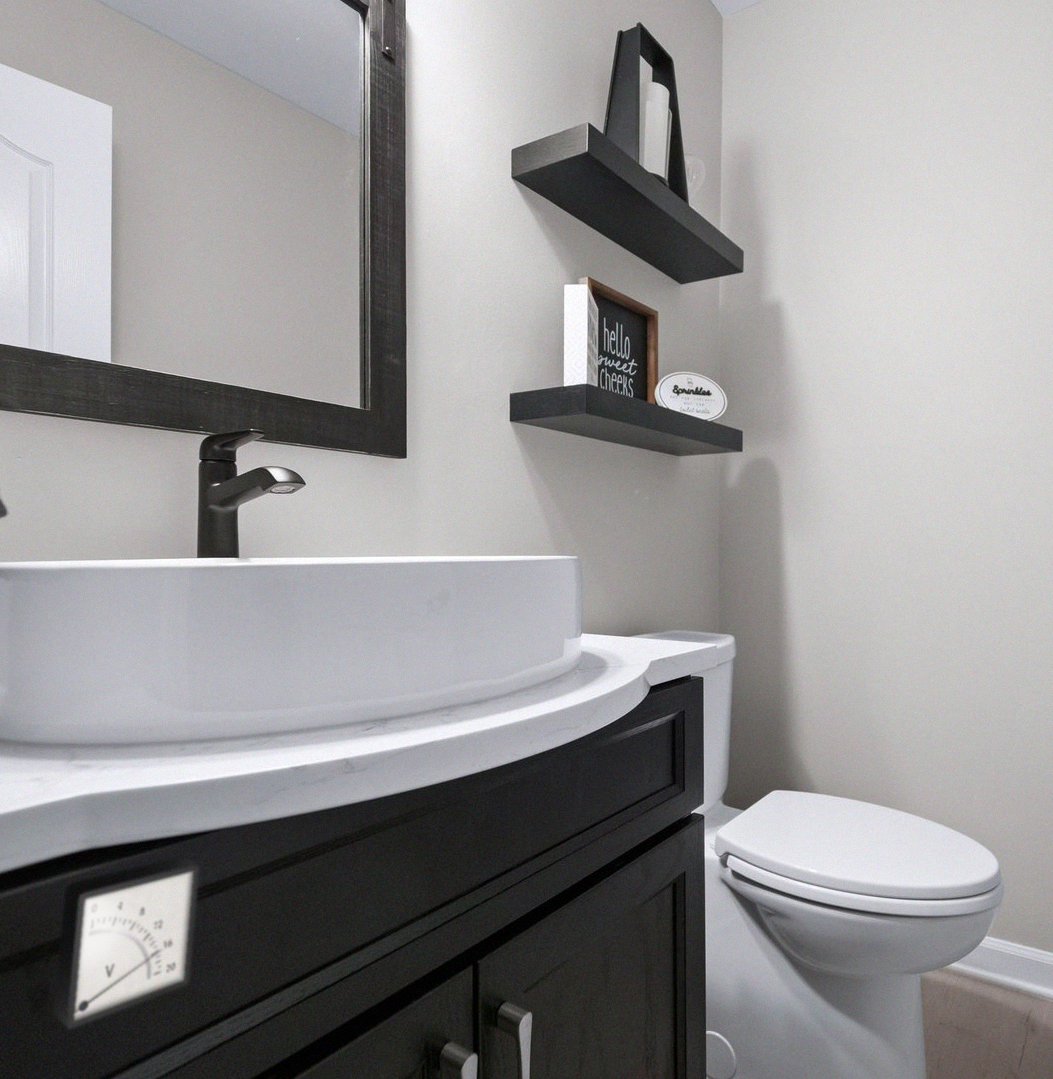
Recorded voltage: 16; V
